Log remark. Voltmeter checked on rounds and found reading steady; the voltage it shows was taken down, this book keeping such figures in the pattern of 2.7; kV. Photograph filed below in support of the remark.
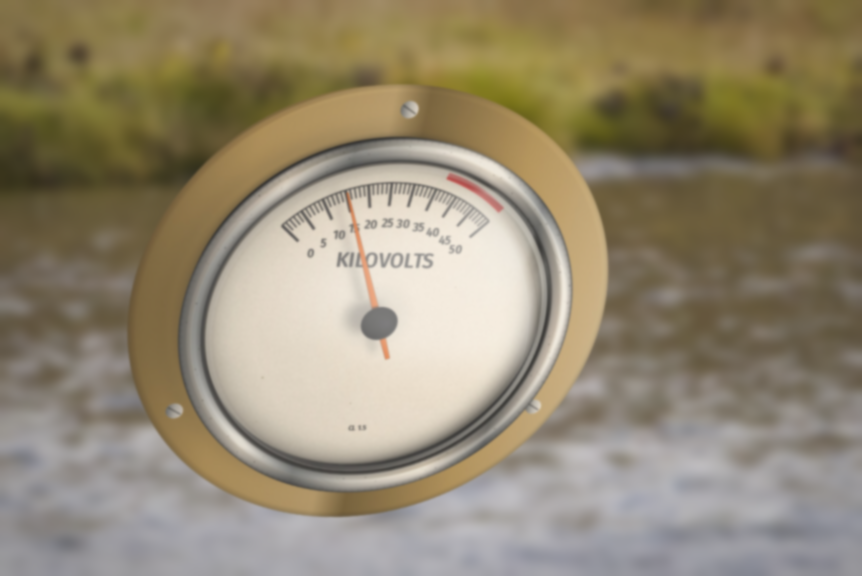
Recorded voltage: 15; kV
